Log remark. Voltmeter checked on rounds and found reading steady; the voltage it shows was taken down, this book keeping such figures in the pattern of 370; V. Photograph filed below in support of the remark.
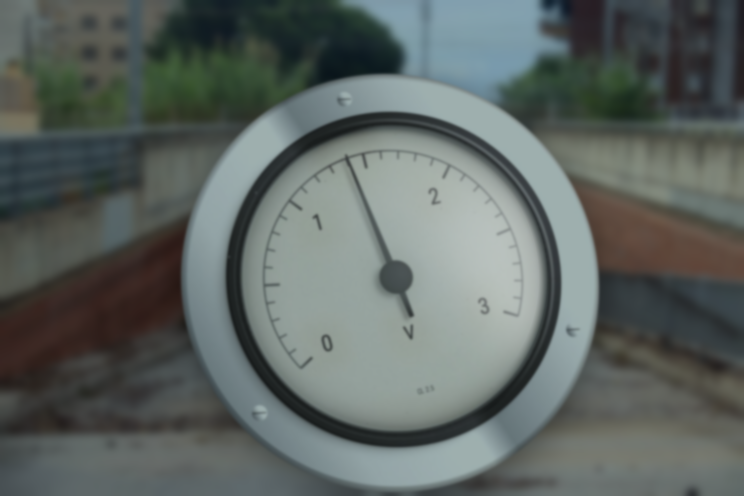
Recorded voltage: 1.4; V
